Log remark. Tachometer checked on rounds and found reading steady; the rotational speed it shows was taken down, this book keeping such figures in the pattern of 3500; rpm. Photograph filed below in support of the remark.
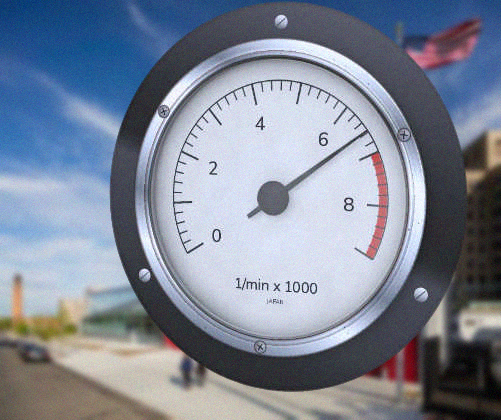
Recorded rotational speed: 6600; rpm
